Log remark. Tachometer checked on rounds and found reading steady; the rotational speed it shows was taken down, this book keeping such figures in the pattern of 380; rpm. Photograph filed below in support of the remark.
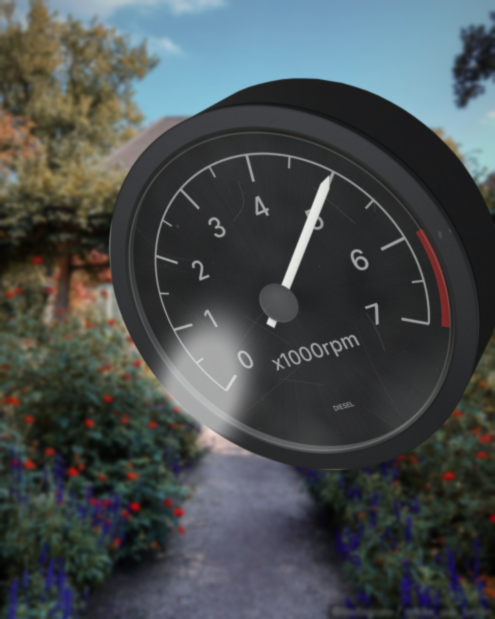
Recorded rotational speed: 5000; rpm
